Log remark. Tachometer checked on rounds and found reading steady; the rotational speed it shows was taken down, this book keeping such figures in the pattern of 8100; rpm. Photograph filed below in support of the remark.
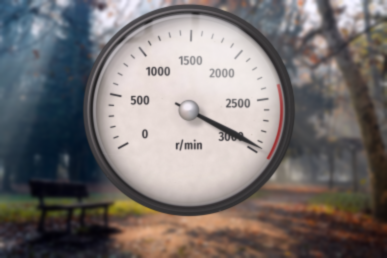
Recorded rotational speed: 2950; rpm
